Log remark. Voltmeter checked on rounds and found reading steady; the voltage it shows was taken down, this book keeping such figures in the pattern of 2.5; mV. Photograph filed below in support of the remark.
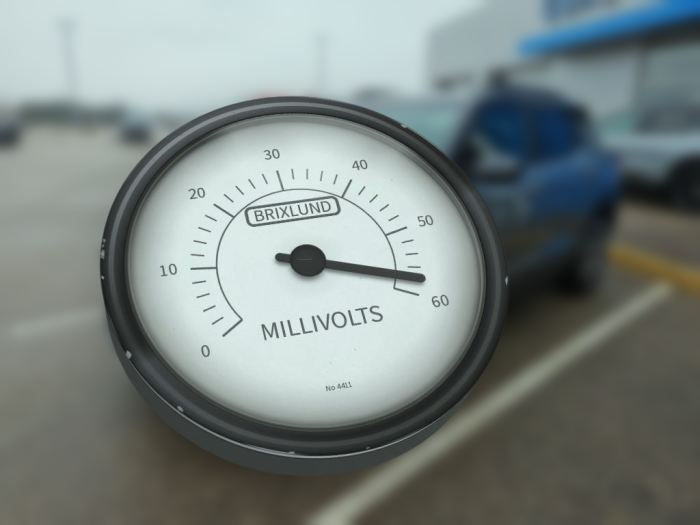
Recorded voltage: 58; mV
